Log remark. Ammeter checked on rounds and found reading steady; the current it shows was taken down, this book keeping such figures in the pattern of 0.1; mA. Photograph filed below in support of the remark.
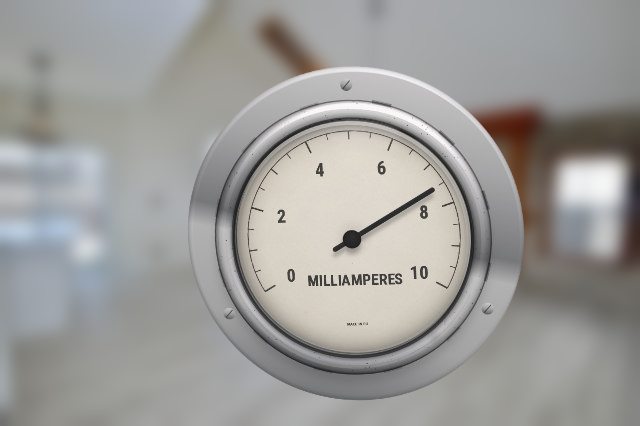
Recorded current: 7.5; mA
